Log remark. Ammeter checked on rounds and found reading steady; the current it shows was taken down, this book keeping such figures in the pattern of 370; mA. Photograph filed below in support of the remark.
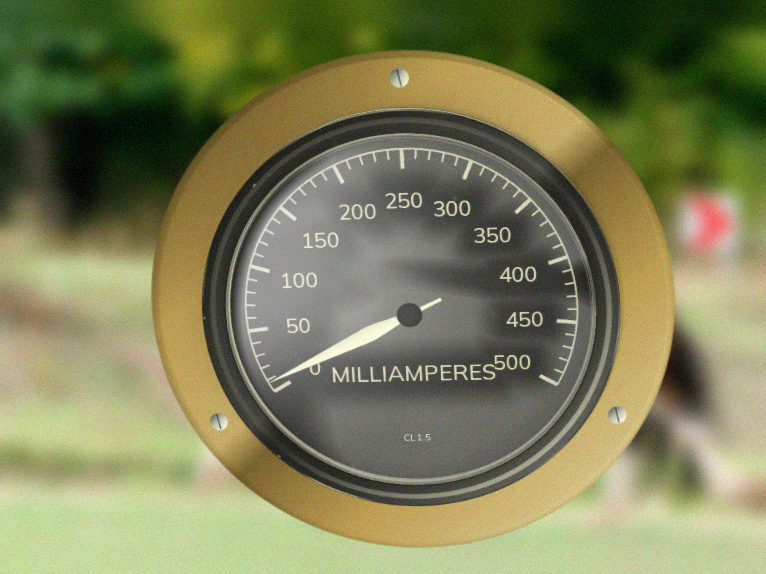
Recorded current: 10; mA
